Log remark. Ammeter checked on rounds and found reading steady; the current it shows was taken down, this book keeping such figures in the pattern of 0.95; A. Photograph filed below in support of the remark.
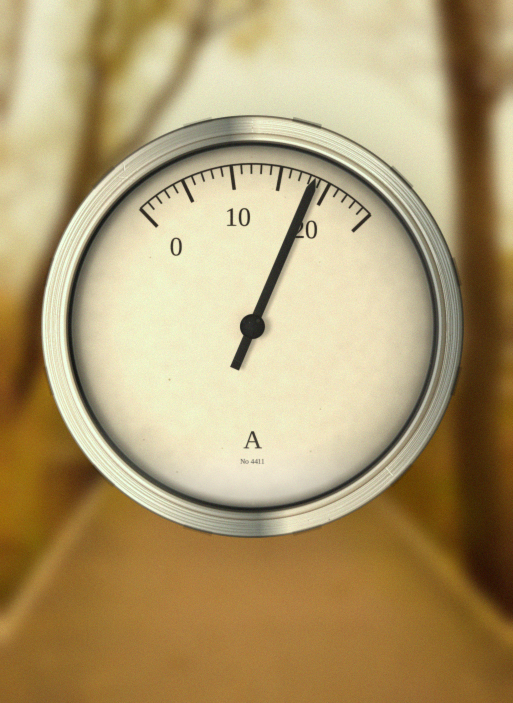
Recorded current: 18.5; A
